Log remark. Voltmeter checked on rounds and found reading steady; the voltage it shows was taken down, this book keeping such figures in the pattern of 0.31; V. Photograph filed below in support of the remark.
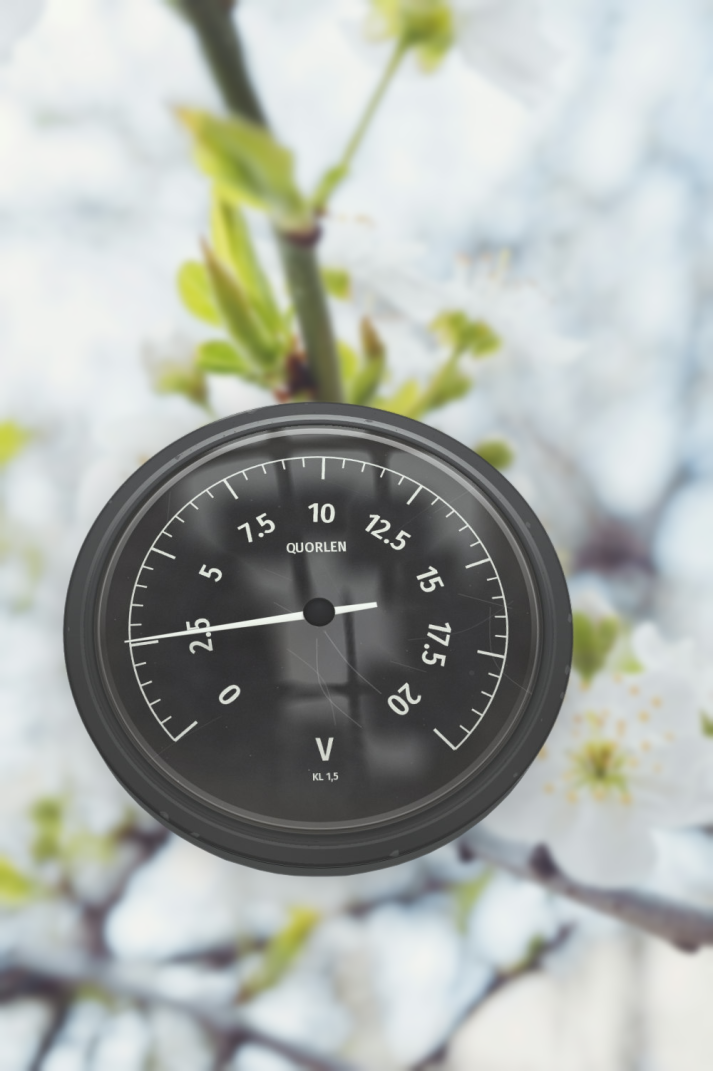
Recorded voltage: 2.5; V
